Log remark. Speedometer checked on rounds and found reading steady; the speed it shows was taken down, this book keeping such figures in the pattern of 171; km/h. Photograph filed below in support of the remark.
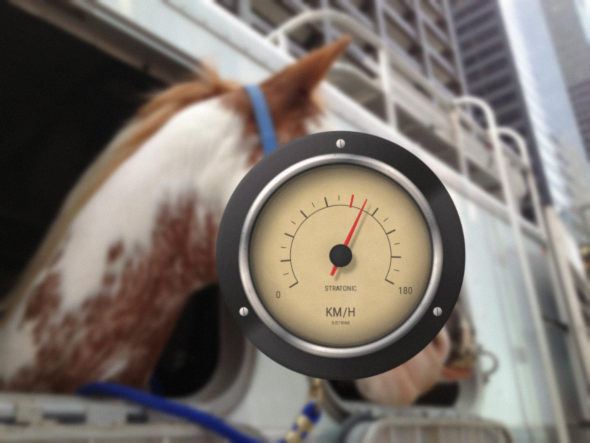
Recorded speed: 110; km/h
